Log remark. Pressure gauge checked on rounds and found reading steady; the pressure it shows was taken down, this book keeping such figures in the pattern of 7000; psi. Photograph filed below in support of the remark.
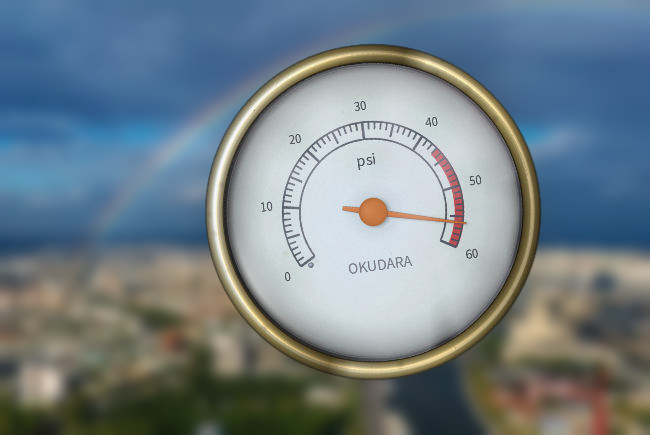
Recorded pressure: 56; psi
